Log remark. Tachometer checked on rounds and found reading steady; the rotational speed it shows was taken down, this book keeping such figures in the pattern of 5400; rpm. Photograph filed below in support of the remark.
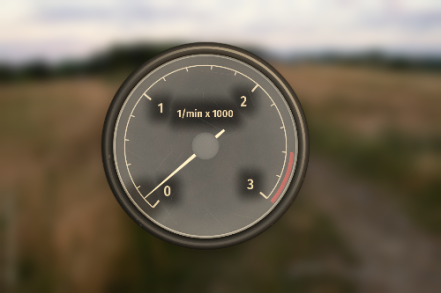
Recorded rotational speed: 100; rpm
